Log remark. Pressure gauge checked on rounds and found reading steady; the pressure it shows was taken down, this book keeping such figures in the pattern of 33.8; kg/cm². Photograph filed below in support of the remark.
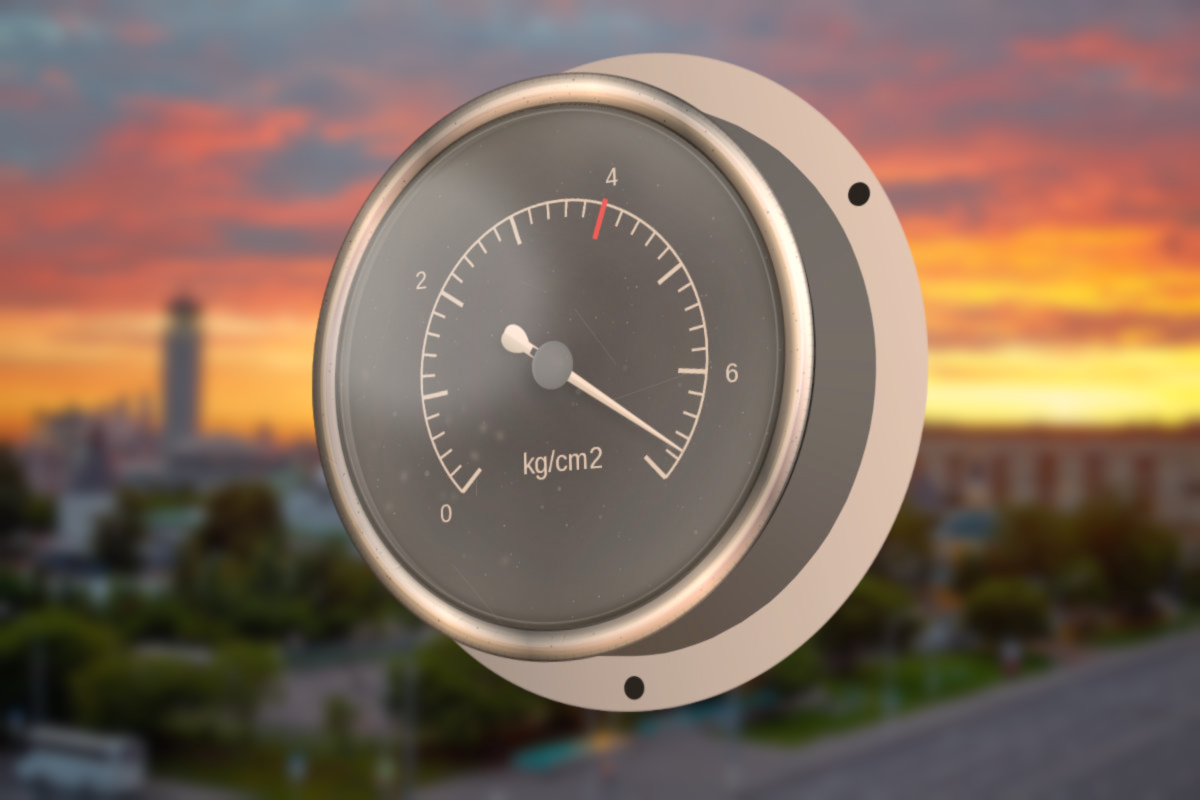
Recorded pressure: 6.7; kg/cm²
